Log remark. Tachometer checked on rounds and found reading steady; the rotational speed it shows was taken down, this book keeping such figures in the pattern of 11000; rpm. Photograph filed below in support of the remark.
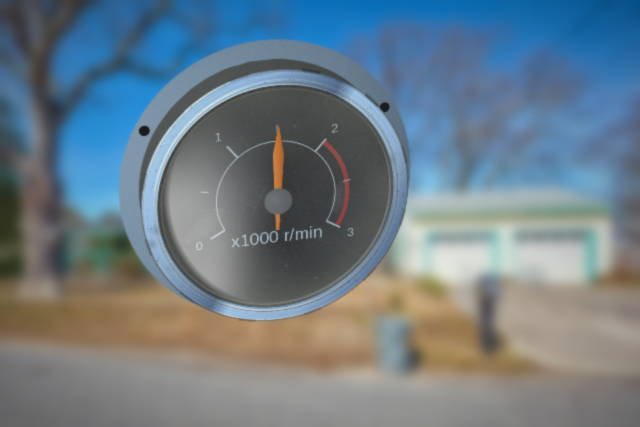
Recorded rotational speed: 1500; rpm
